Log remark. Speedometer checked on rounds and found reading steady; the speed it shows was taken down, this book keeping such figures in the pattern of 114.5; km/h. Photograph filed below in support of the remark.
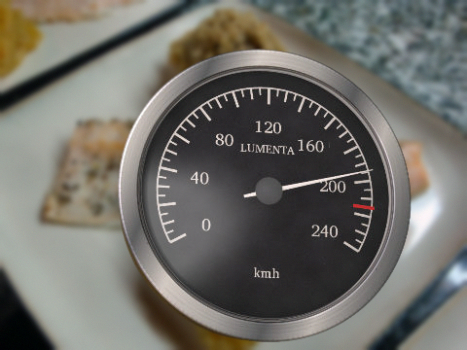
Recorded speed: 195; km/h
